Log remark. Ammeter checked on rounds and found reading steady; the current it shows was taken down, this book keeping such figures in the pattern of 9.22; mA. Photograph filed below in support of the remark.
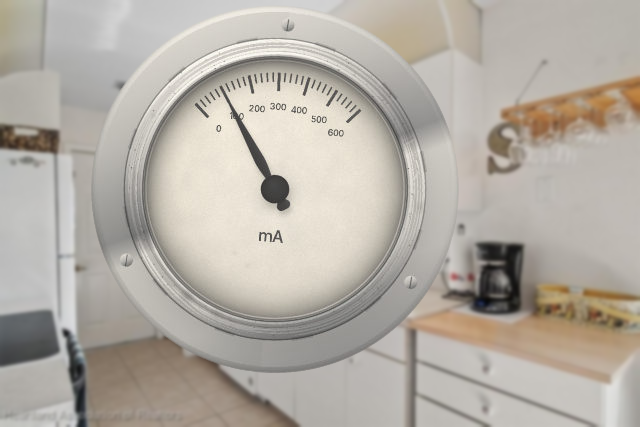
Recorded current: 100; mA
